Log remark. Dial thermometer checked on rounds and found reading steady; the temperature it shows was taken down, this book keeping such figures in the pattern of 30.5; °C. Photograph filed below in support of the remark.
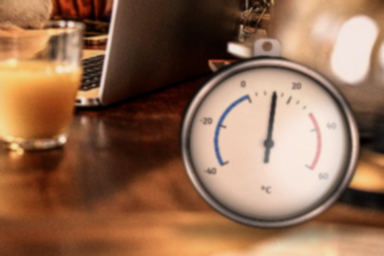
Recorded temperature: 12; °C
